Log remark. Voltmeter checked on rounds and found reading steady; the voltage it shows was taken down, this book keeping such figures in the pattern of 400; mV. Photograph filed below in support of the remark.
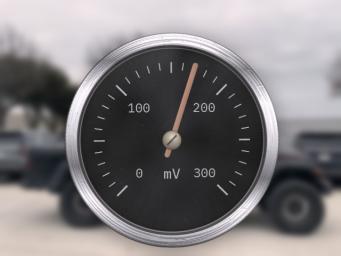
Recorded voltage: 170; mV
